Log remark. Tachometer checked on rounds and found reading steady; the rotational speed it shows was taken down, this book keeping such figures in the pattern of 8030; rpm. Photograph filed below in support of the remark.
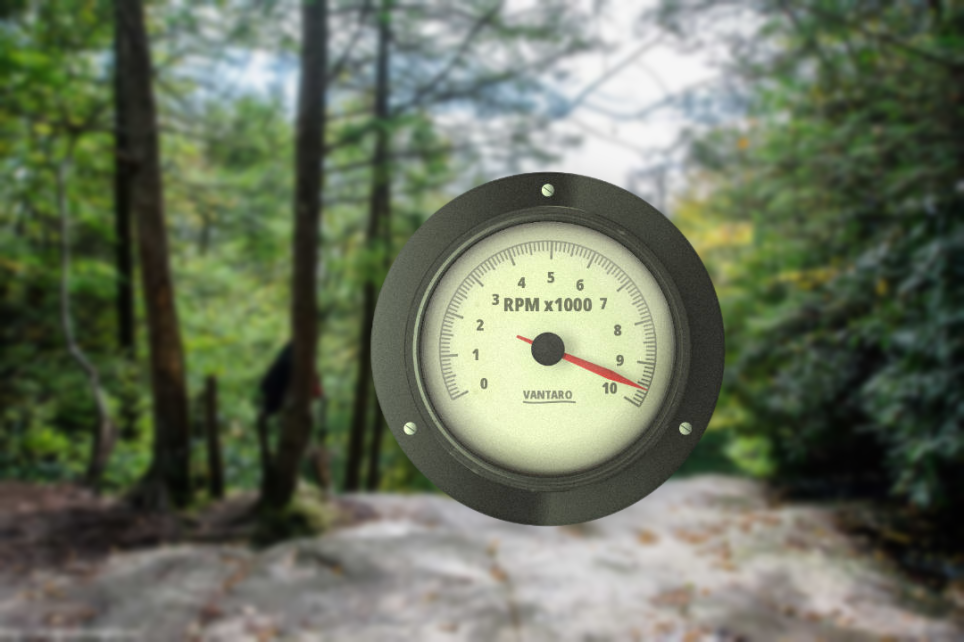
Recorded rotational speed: 9600; rpm
